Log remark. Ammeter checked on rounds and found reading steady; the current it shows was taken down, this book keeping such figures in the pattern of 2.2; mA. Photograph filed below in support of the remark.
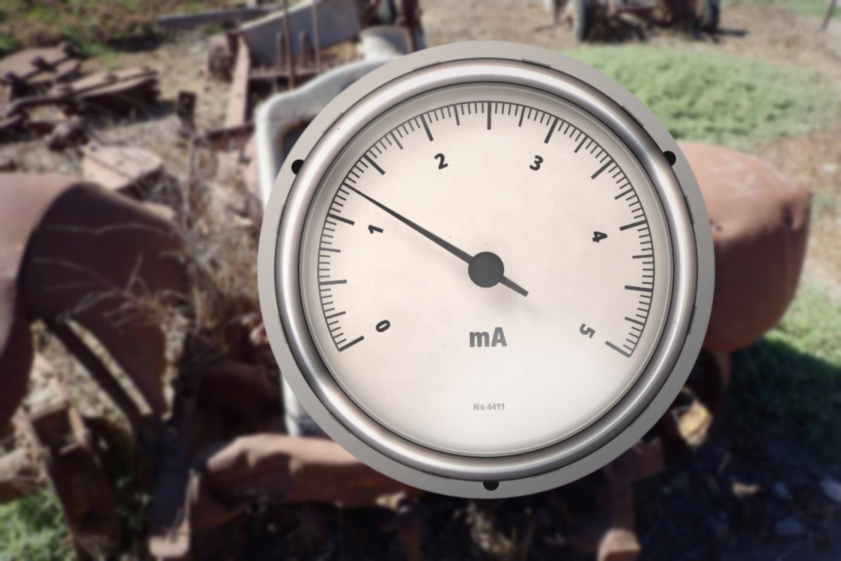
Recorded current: 1.25; mA
